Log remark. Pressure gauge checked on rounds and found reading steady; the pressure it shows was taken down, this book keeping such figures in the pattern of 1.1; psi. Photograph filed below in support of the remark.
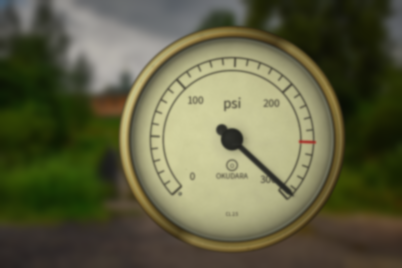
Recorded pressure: 295; psi
